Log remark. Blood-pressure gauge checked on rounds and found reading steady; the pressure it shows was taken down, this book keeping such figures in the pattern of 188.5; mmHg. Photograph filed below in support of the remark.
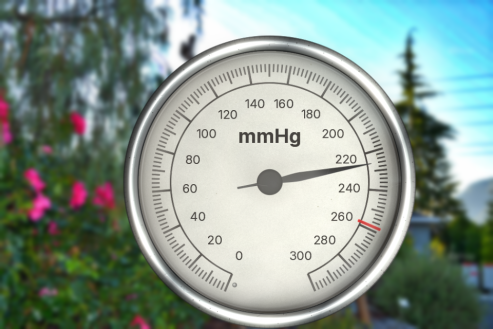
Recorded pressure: 226; mmHg
